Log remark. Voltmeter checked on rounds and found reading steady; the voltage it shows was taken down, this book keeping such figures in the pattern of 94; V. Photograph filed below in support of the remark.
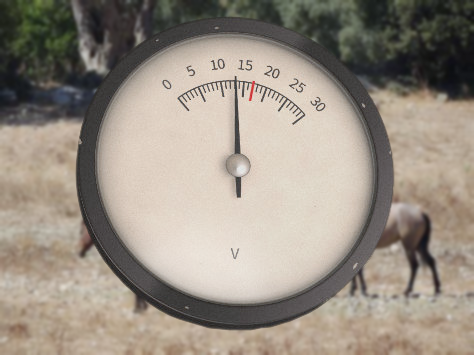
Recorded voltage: 13; V
